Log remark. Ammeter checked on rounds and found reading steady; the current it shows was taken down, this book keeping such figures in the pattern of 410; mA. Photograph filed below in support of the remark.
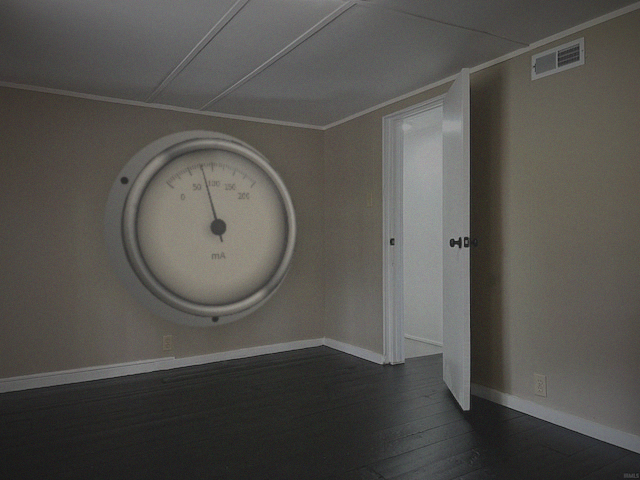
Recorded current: 75; mA
